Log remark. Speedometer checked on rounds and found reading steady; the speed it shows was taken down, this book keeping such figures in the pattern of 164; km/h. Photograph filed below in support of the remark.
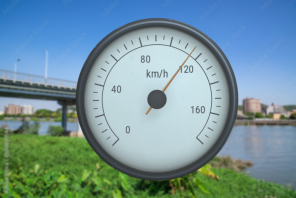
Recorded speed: 115; km/h
